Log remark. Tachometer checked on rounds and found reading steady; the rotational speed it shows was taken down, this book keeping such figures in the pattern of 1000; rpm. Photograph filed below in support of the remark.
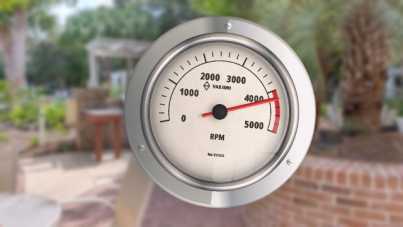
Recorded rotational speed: 4200; rpm
